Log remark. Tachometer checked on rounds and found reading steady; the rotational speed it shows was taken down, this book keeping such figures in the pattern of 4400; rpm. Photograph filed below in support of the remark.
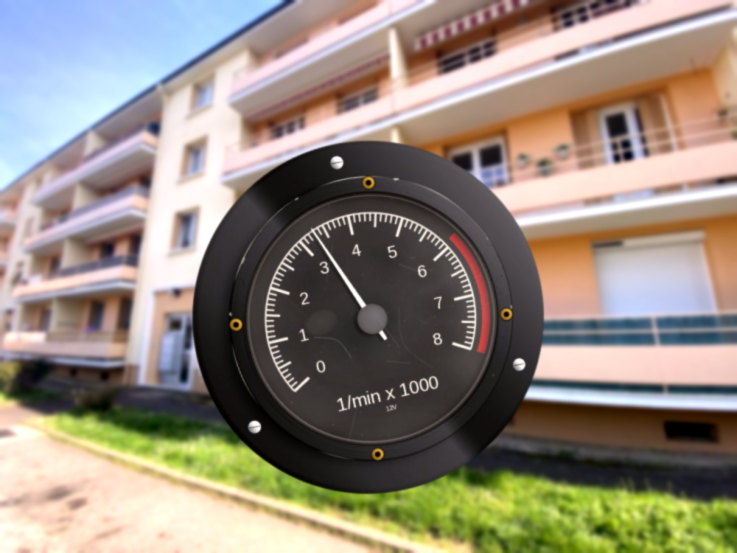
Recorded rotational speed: 3300; rpm
